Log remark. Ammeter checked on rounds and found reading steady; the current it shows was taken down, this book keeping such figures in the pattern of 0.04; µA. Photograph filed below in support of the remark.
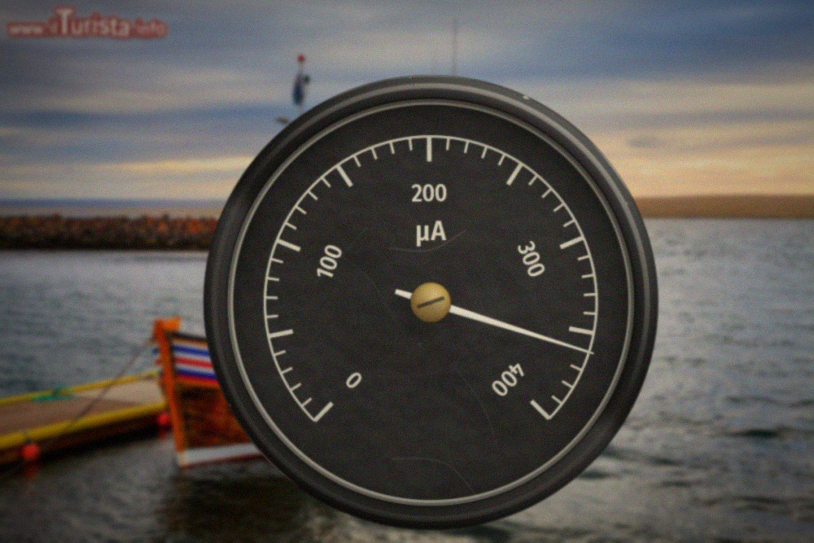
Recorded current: 360; µA
